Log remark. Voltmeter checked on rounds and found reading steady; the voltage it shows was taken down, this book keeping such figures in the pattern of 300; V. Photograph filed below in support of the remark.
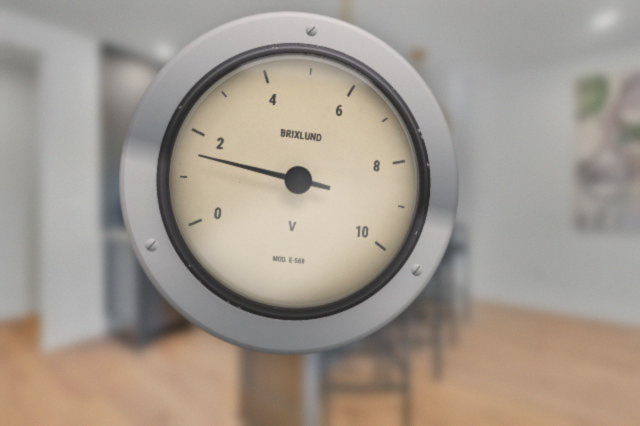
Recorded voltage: 1.5; V
